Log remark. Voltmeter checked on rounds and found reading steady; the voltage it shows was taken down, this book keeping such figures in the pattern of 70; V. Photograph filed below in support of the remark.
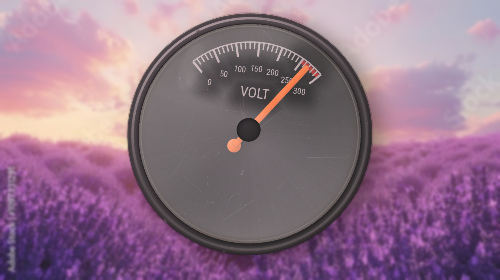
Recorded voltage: 270; V
